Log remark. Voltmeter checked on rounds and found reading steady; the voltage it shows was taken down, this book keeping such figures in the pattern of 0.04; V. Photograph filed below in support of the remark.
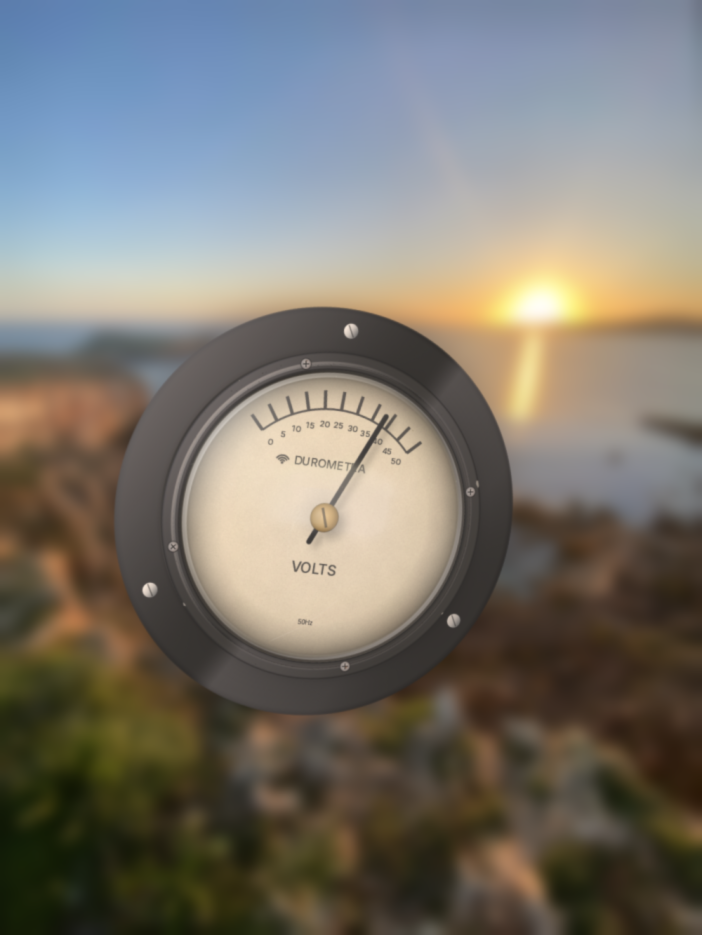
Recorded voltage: 37.5; V
